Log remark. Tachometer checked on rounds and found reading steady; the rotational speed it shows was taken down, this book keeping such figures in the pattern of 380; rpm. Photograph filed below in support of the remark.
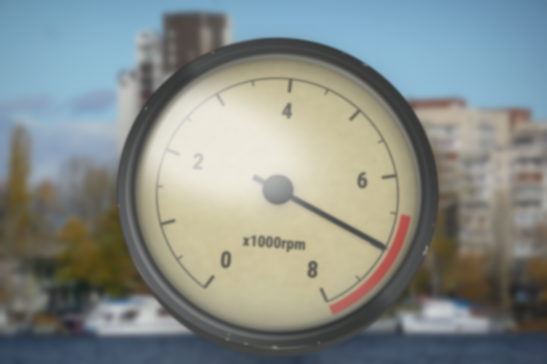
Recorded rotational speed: 7000; rpm
